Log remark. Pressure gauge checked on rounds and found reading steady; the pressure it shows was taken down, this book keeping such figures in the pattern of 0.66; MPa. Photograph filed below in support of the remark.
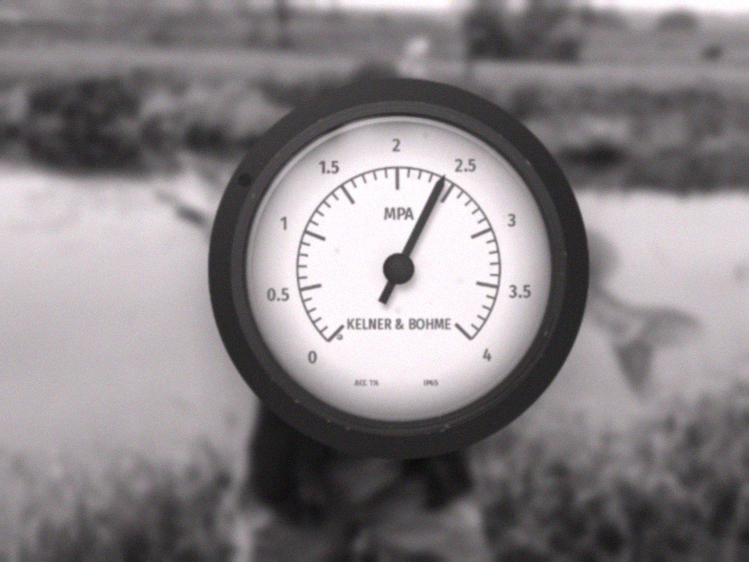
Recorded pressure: 2.4; MPa
